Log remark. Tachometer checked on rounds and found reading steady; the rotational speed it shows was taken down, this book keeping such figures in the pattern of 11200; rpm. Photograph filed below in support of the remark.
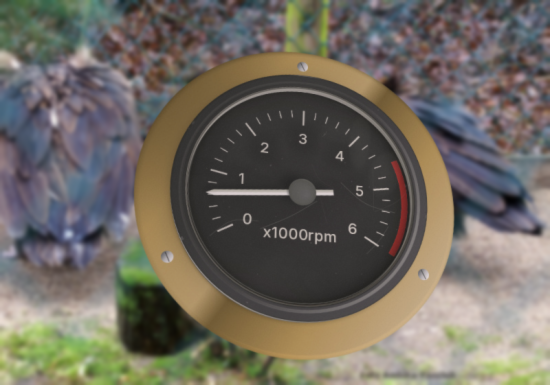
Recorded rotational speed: 600; rpm
